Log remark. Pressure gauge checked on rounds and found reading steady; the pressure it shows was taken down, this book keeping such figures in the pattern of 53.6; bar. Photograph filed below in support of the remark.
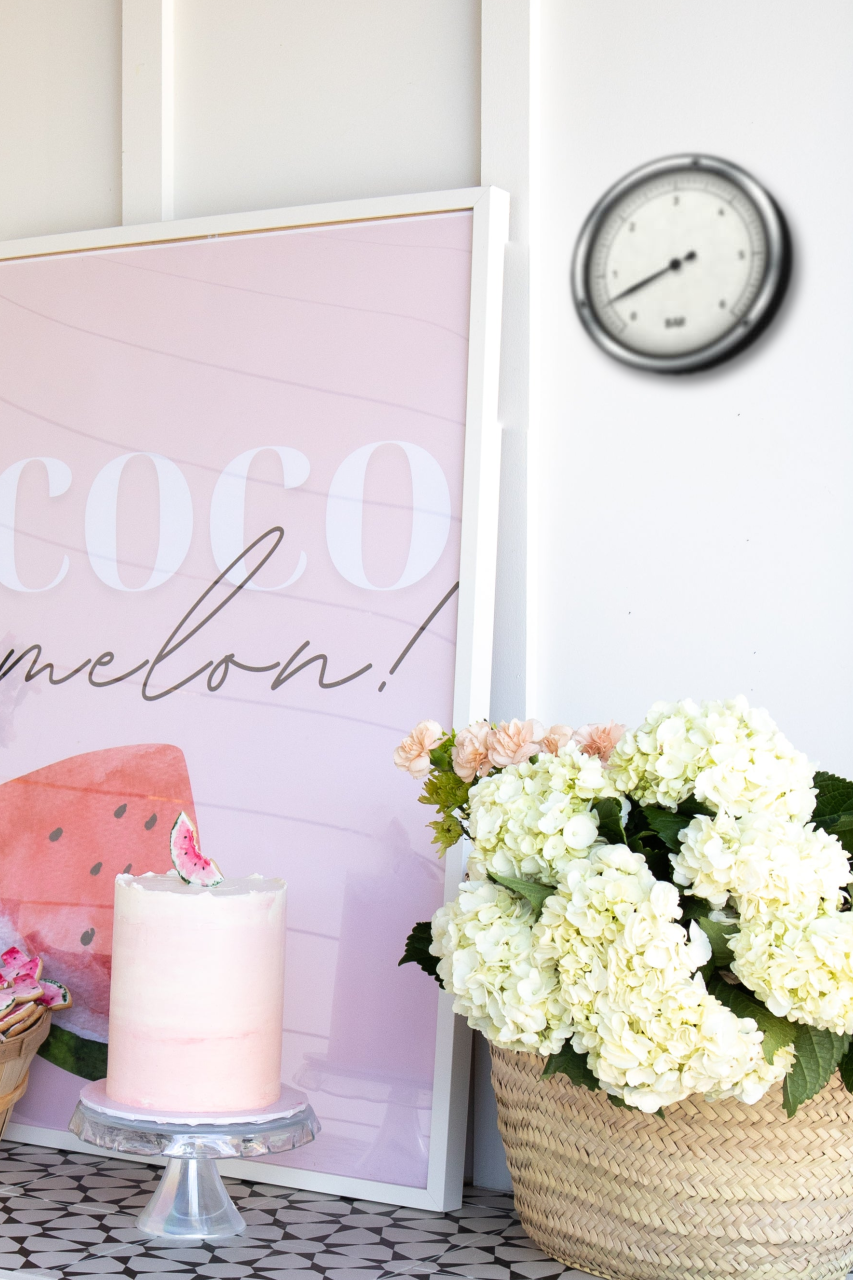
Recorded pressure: 0.5; bar
